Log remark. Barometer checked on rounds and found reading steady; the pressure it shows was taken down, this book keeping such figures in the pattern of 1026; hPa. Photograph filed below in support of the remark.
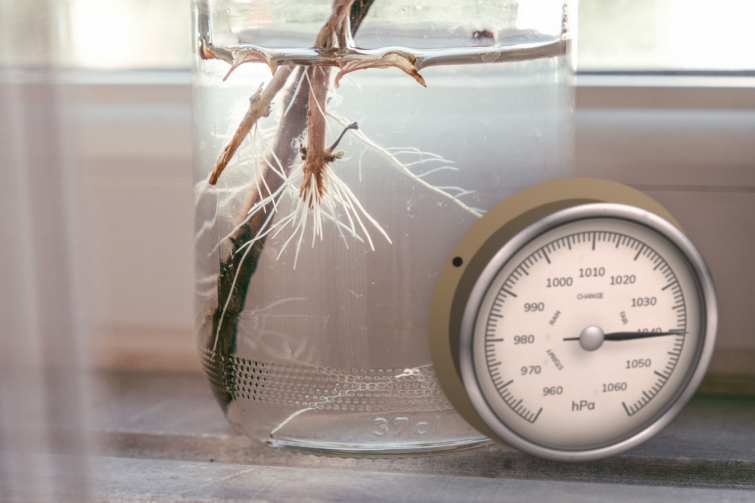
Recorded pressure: 1040; hPa
